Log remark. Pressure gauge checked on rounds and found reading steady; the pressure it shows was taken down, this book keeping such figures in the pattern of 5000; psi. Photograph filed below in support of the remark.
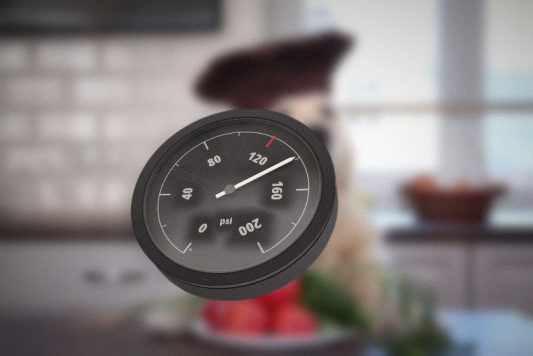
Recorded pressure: 140; psi
